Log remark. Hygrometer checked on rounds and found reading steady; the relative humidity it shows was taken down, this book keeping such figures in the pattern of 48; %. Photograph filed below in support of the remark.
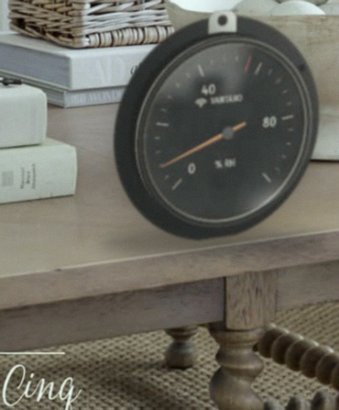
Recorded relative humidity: 8; %
